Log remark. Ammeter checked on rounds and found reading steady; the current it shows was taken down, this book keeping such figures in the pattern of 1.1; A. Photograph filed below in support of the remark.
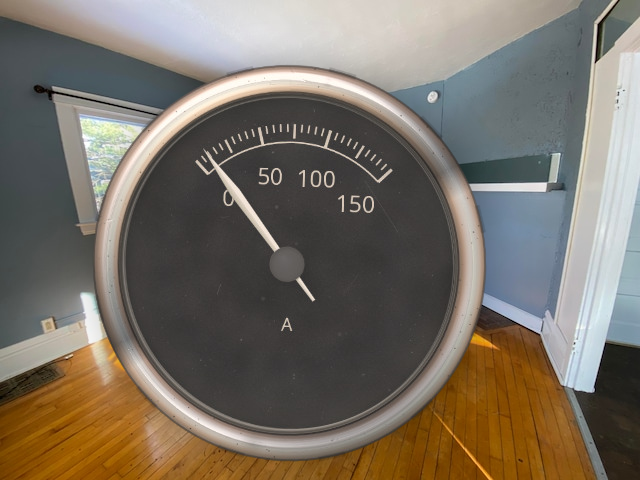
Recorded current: 10; A
